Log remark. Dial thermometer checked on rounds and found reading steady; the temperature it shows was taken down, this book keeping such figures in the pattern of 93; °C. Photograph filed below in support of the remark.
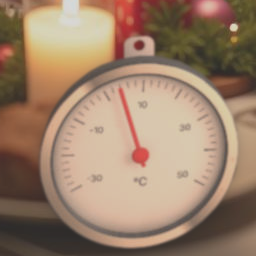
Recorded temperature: 4; °C
